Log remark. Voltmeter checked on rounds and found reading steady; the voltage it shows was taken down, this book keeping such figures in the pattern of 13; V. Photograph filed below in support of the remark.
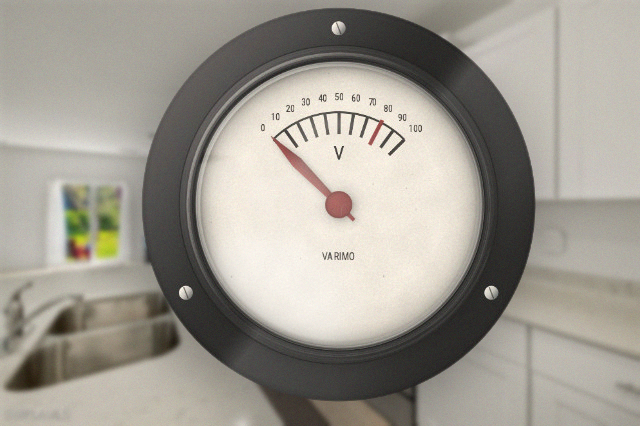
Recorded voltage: 0; V
